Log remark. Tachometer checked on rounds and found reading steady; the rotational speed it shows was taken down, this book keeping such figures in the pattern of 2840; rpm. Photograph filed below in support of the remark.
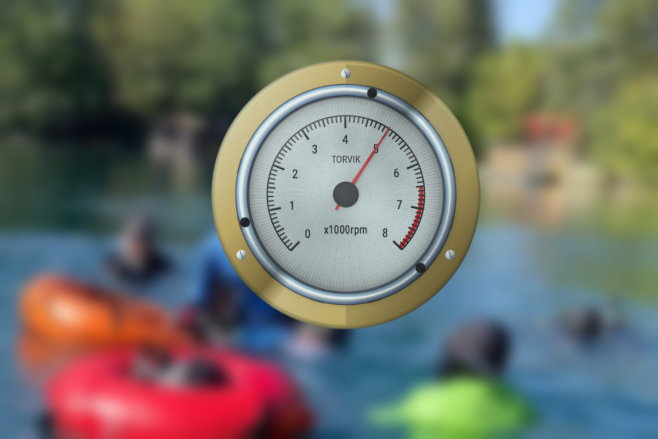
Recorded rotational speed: 5000; rpm
